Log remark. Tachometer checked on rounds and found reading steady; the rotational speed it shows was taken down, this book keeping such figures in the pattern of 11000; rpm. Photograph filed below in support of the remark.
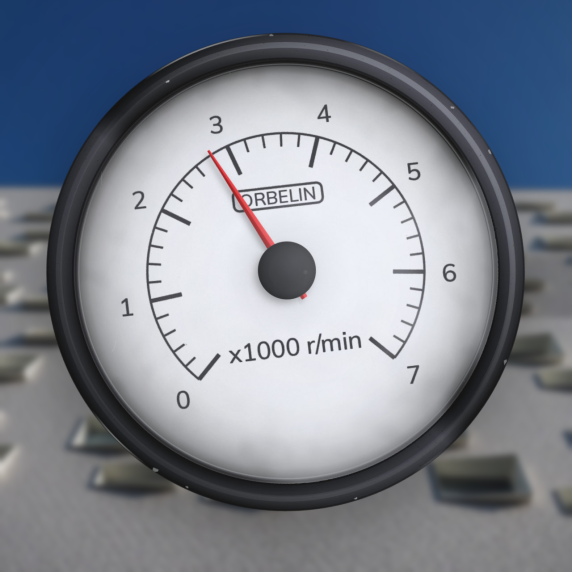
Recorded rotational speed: 2800; rpm
